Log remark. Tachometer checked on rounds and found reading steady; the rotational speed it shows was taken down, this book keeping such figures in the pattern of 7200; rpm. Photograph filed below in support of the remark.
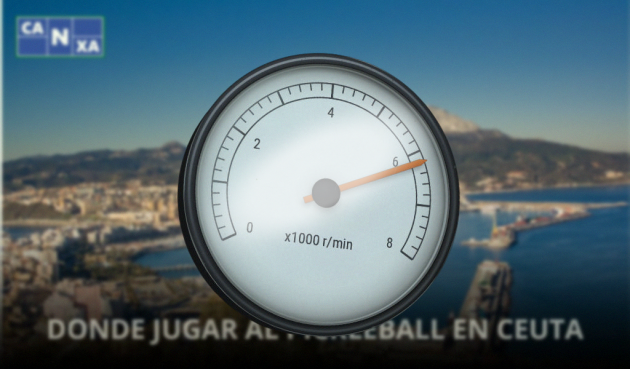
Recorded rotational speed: 6200; rpm
